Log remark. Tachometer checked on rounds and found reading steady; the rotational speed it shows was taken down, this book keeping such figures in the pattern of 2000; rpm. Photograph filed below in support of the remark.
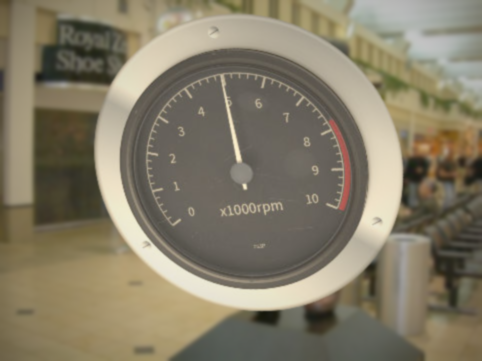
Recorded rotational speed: 5000; rpm
